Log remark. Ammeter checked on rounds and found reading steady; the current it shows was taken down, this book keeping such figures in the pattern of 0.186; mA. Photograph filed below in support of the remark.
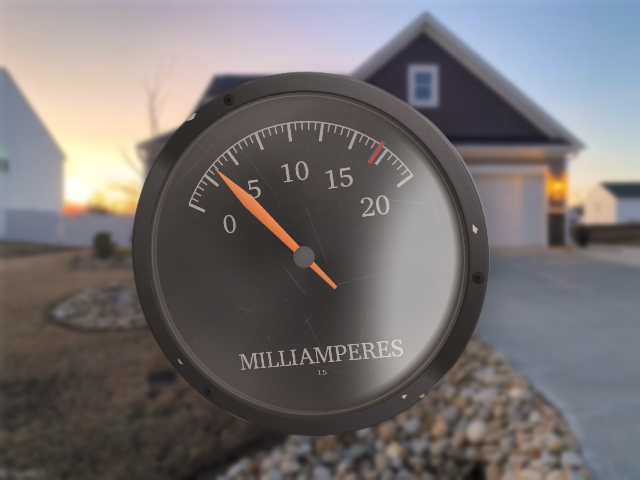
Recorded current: 3.5; mA
